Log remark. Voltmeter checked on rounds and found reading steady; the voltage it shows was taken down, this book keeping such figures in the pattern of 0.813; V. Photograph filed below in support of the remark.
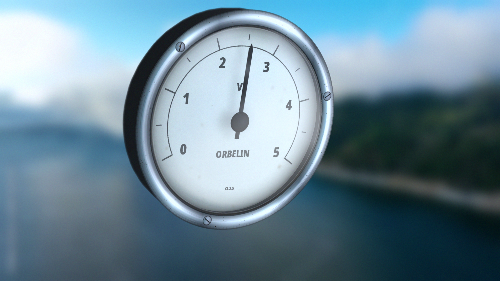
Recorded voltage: 2.5; V
